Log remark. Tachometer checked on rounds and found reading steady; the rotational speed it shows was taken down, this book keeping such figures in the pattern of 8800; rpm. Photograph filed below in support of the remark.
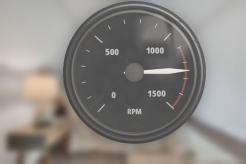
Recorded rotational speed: 1250; rpm
